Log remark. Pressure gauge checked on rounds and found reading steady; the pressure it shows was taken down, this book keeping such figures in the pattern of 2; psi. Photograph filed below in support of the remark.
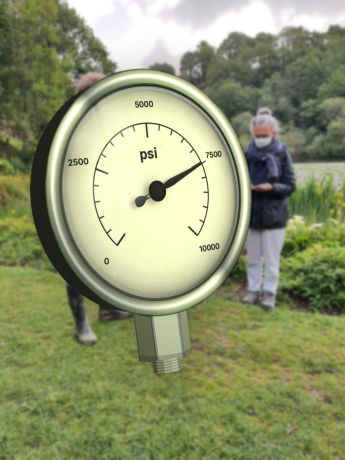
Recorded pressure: 7500; psi
